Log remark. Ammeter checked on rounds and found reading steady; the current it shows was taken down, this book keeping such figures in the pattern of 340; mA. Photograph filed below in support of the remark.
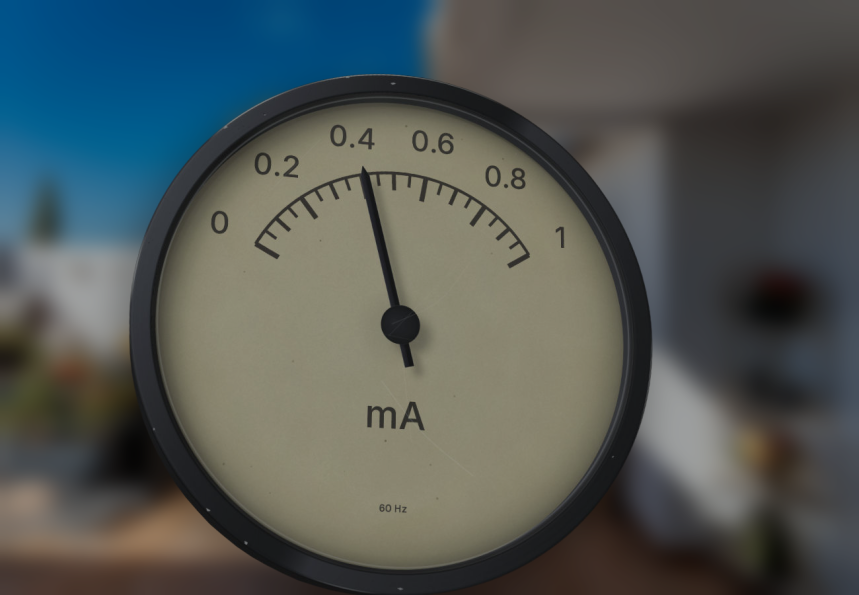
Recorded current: 0.4; mA
